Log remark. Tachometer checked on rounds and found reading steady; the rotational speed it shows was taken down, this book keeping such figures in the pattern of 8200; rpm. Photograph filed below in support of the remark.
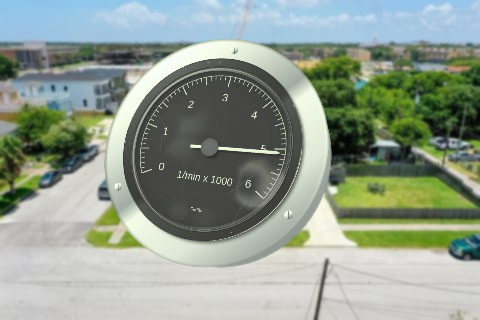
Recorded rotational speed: 5100; rpm
